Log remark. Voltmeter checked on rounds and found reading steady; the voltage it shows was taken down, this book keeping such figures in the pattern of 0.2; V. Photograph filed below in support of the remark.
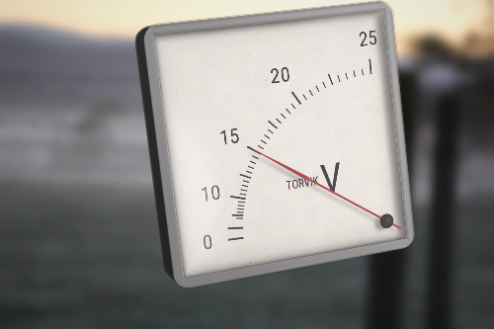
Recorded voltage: 15; V
